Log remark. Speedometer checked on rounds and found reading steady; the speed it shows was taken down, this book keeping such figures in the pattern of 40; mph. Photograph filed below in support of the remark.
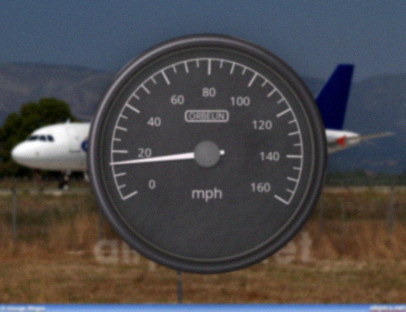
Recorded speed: 15; mph
